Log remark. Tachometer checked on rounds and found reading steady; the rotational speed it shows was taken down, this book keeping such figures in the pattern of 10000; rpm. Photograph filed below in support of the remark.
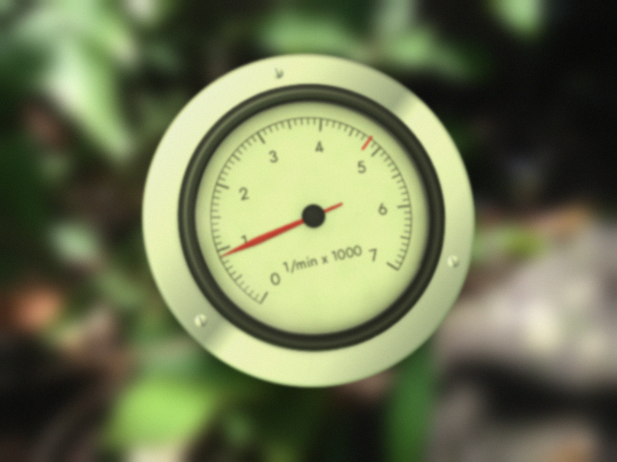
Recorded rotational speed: 900; rpm
